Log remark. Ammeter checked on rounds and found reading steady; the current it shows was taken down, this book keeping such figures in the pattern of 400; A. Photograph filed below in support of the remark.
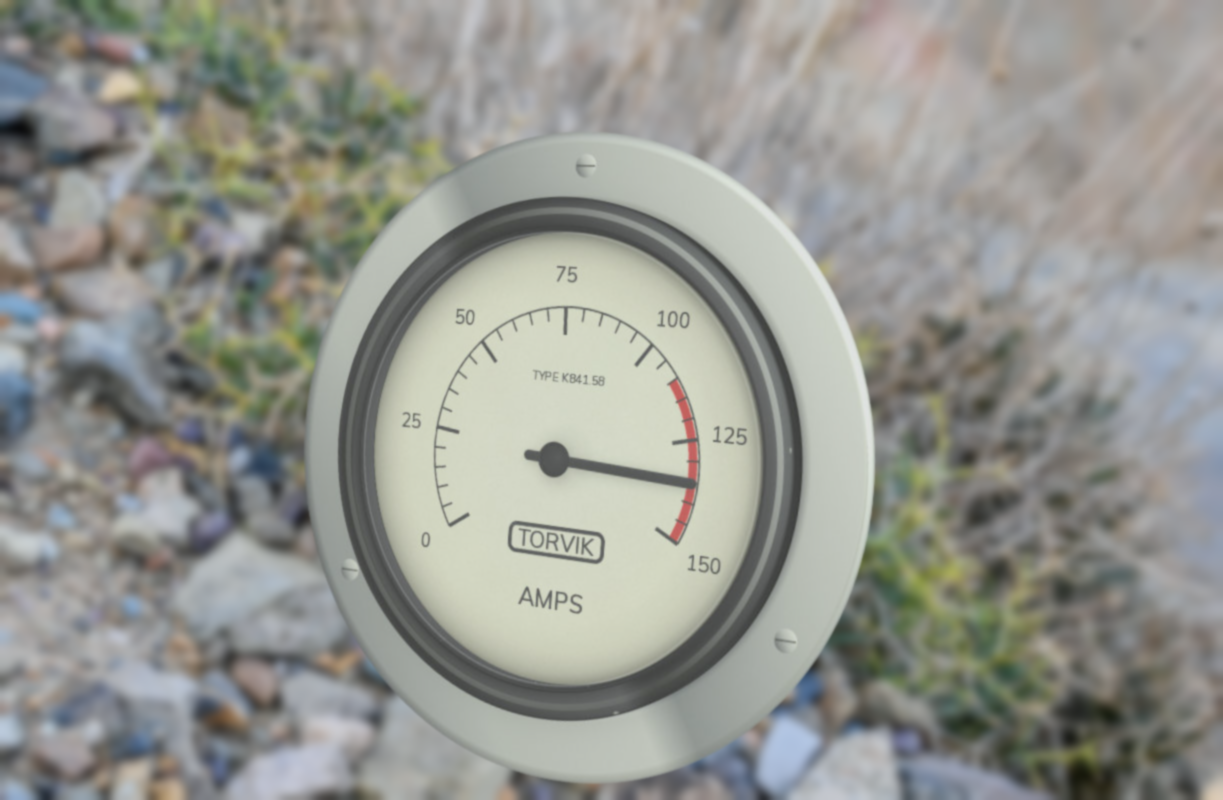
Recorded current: 135; A
